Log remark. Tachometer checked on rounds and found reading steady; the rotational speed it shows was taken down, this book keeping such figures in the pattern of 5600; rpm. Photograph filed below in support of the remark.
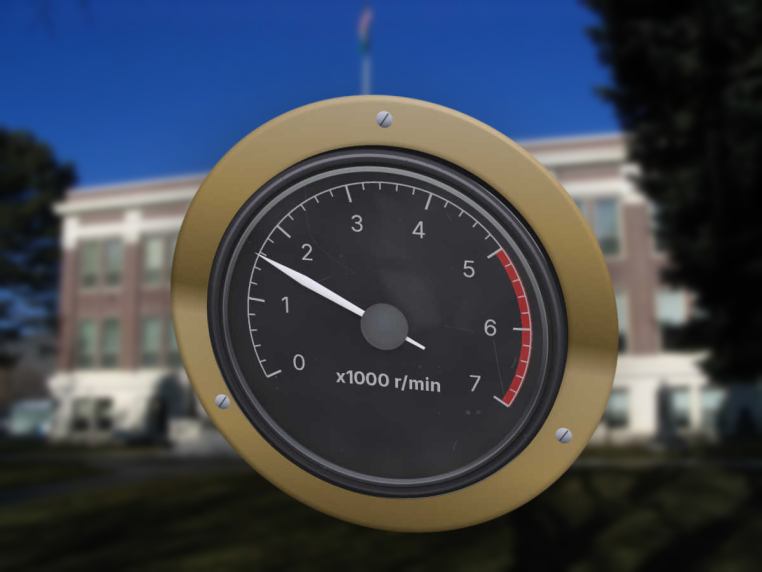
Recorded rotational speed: 1600; rpm
